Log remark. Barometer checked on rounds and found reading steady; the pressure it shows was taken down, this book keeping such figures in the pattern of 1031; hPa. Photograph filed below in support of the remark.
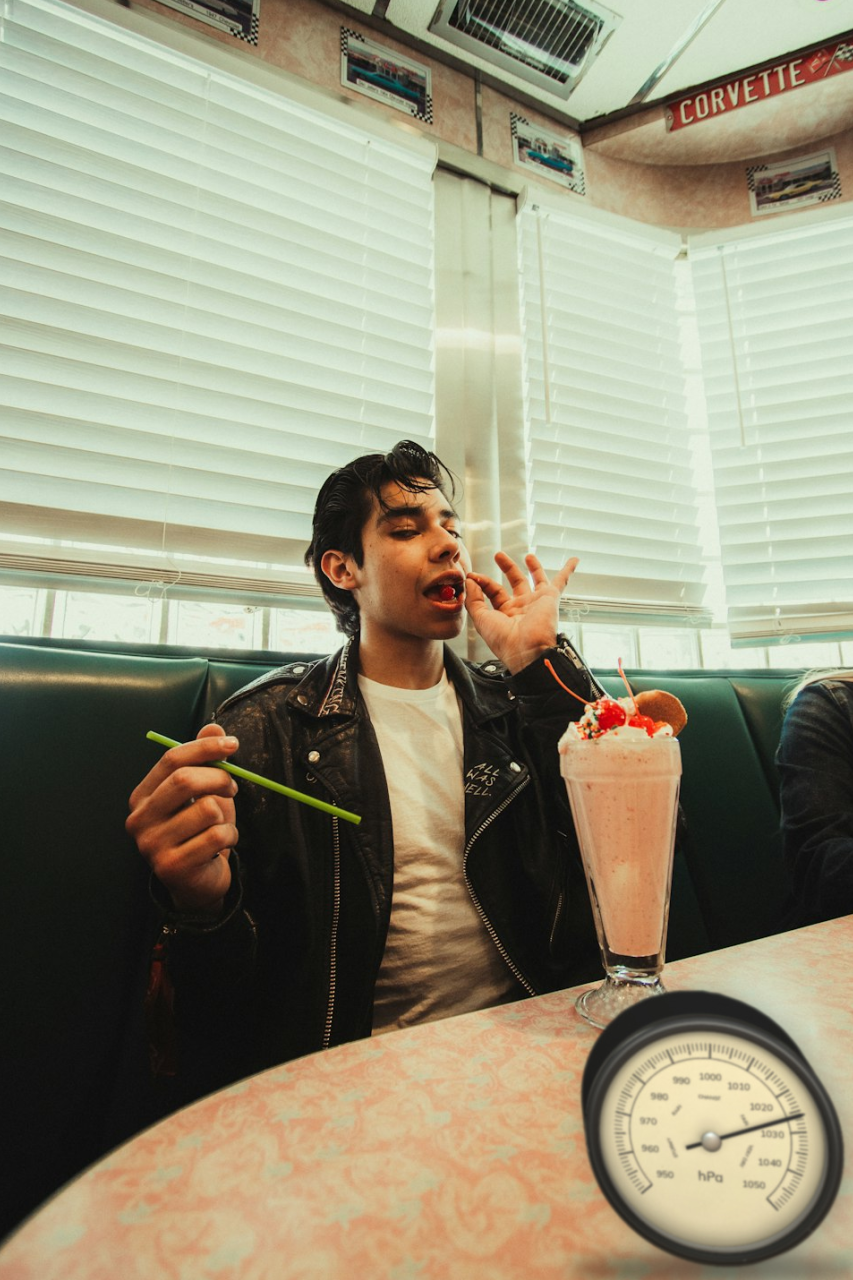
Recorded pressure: 1025; hPa
